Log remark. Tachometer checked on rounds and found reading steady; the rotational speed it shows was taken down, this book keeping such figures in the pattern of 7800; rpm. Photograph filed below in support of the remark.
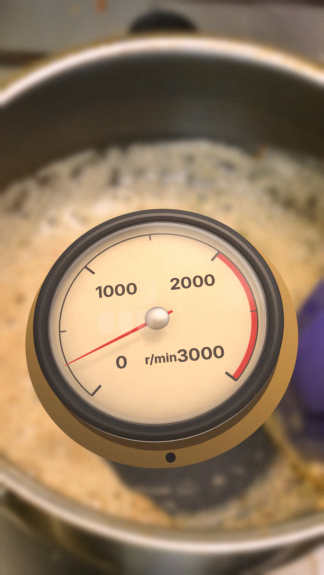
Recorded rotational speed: 250; rpm
